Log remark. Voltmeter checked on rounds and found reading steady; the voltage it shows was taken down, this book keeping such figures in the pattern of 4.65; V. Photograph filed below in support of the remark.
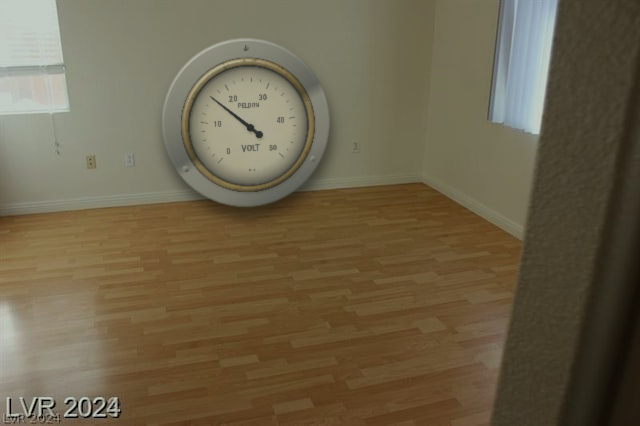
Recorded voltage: 16; V
